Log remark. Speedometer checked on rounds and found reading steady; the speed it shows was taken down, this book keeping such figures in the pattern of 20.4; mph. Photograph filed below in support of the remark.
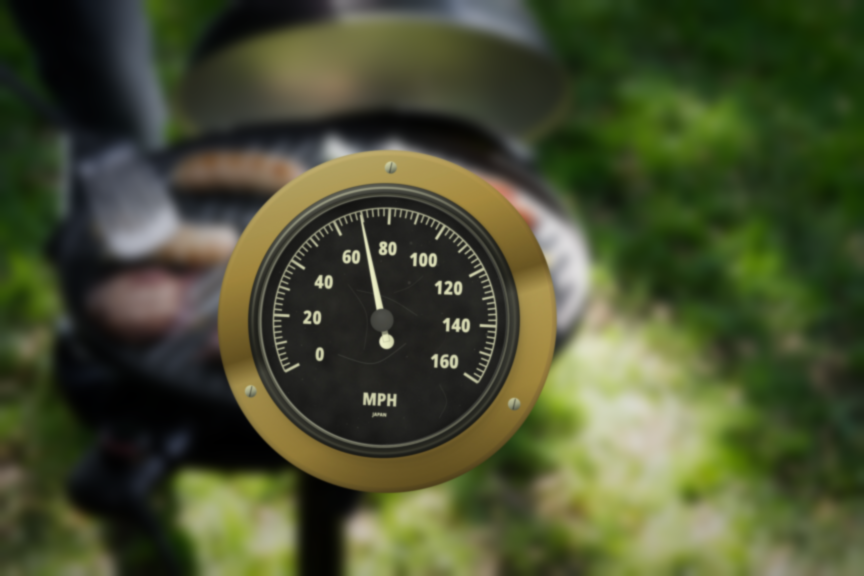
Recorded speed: 70; mph
